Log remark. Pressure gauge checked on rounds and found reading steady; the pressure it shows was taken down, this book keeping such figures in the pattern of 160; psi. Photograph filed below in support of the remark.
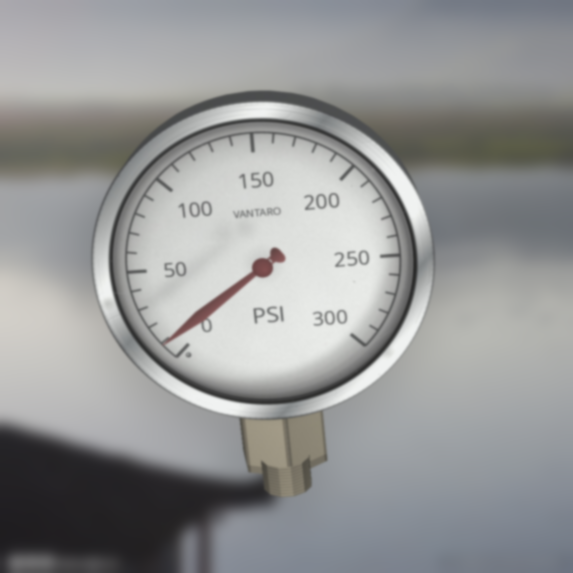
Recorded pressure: 10; psi
